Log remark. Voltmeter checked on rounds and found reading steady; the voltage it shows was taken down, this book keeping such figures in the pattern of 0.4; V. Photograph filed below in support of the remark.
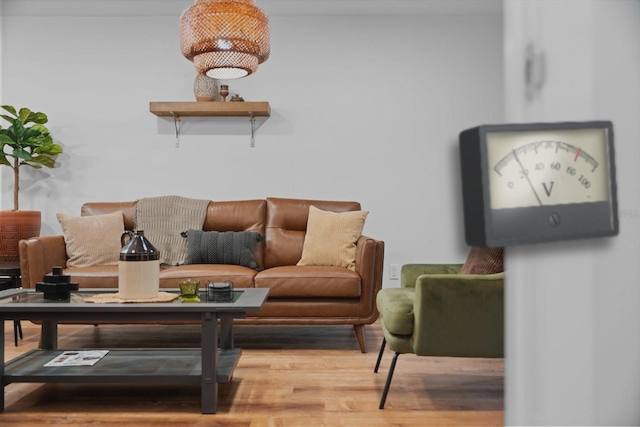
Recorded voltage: 20; V
